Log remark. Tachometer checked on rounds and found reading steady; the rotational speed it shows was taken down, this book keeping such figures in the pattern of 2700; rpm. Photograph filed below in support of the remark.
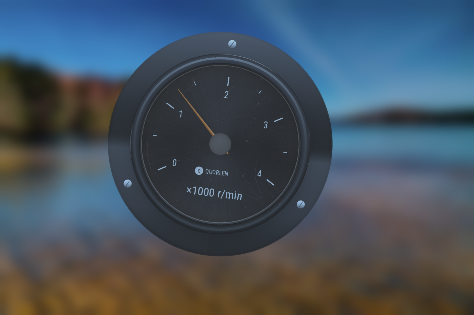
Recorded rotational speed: 1250; rpm
